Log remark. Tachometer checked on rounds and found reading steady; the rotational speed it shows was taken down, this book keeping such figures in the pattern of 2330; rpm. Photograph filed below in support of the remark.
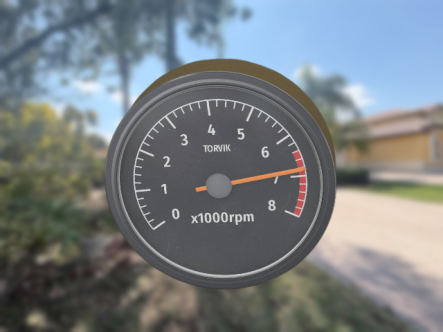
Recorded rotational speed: 6800; rpm
